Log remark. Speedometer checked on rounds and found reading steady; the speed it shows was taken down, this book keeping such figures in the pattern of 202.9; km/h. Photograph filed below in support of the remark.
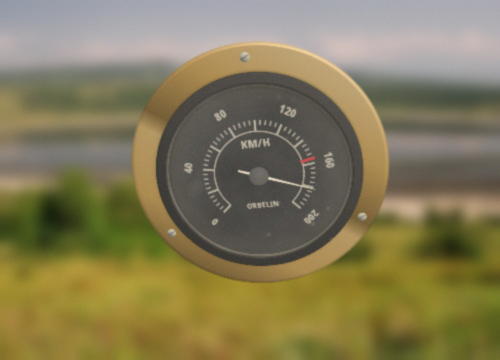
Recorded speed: 180; km/h
